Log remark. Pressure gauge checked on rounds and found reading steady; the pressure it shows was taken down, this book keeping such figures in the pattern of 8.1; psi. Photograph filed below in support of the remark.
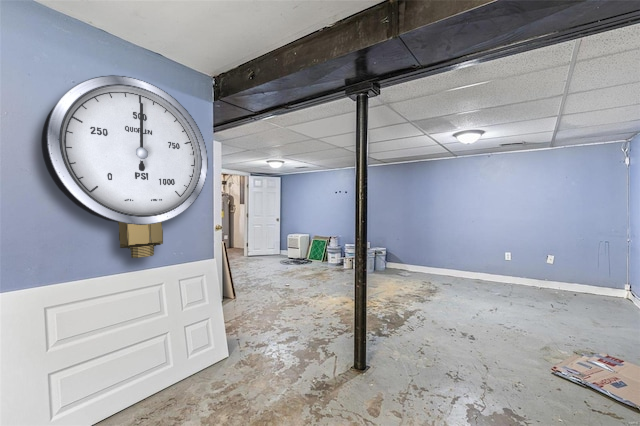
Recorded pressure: 500; psi
